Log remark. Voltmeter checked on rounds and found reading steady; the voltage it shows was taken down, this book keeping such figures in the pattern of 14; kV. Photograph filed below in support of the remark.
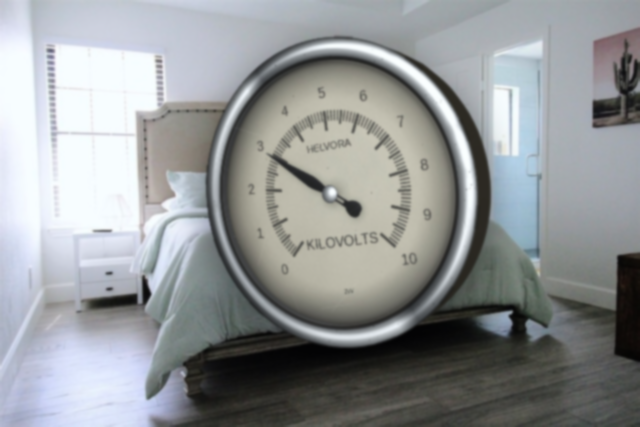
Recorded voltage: 3; kV
